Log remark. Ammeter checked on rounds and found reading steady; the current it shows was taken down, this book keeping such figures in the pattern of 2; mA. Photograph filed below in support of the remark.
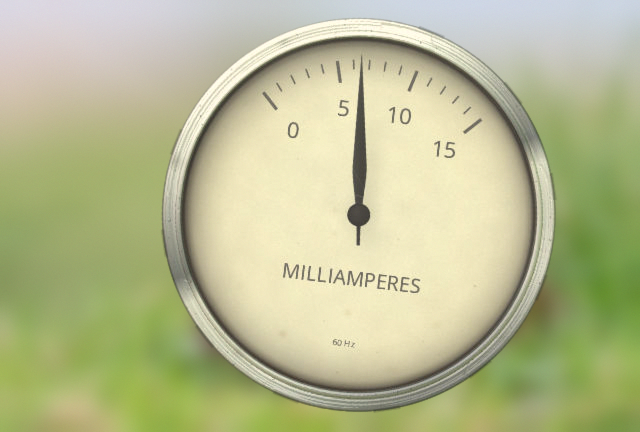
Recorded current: 6.5; mA
